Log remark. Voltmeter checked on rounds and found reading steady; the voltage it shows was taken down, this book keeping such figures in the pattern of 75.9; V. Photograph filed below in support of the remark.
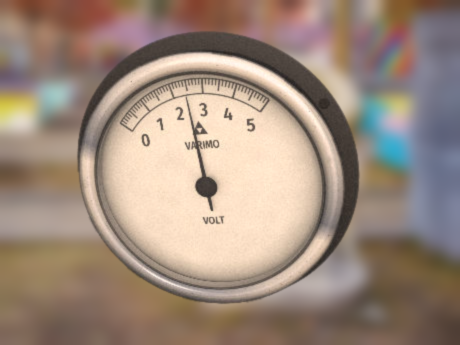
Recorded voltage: 2.5; V
